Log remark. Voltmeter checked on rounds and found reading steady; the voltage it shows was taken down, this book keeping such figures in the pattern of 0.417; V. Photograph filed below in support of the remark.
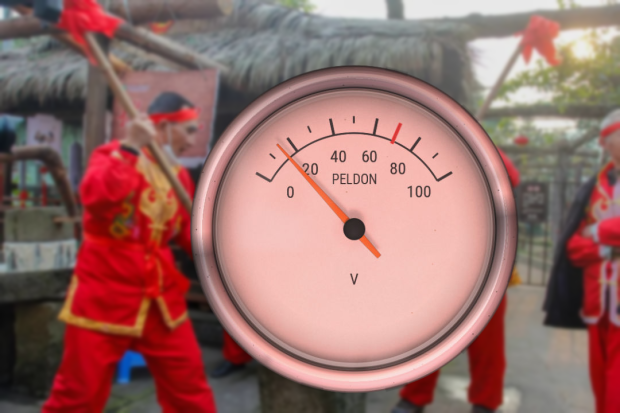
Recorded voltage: 15; V
